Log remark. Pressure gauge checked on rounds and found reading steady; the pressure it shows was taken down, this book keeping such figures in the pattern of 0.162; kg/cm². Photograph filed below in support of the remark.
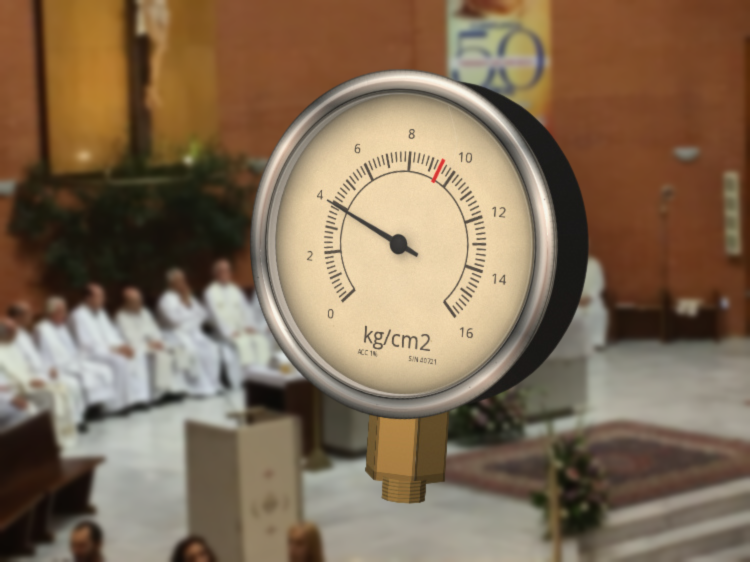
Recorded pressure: 4; kg/cm²
